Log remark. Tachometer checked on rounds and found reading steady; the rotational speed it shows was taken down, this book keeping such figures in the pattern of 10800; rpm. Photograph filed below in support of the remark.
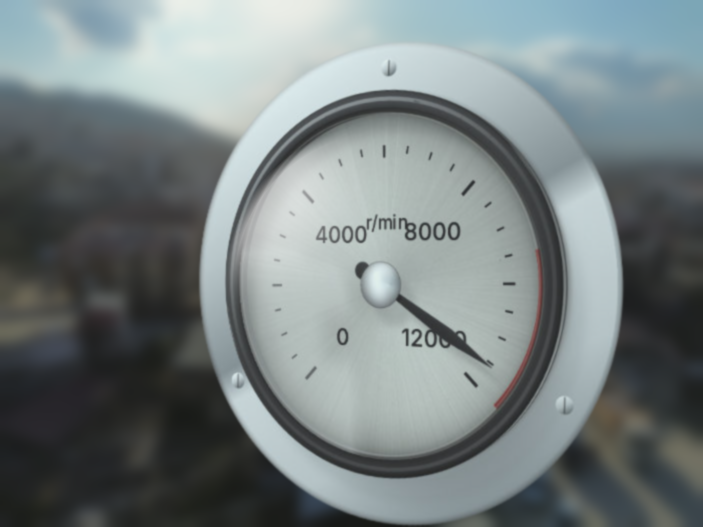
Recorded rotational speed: 11500; rpm
